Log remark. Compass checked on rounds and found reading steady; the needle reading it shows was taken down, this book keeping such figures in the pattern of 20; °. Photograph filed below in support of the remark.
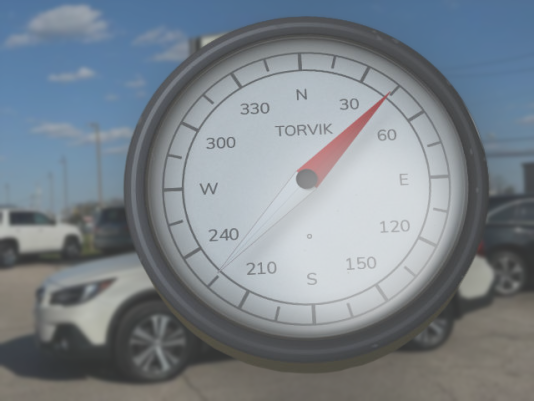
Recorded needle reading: 45; °
